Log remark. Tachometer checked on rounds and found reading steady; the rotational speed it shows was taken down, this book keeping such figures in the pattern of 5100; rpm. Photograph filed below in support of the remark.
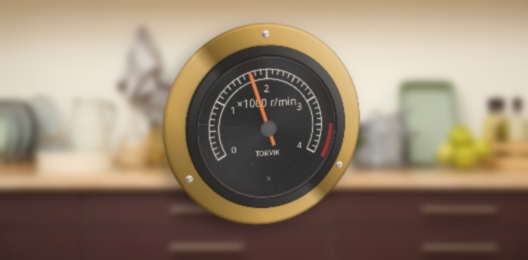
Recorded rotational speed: 1700; rpm
